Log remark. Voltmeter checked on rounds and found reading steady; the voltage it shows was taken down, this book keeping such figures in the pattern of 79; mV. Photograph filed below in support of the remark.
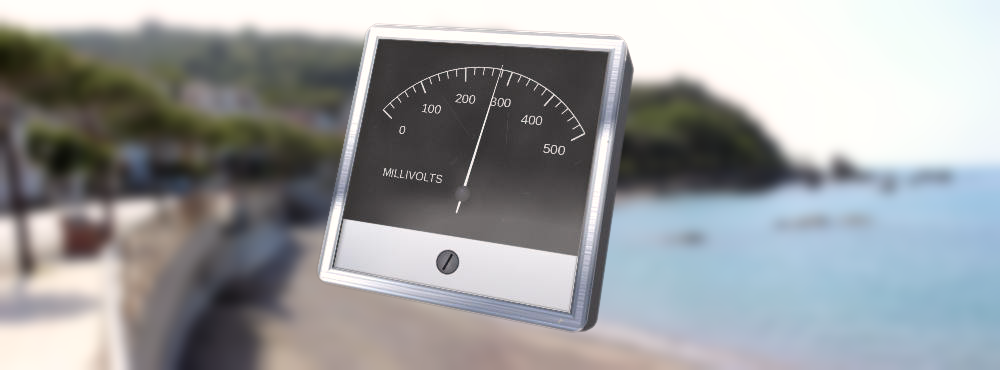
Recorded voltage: 280; mV
